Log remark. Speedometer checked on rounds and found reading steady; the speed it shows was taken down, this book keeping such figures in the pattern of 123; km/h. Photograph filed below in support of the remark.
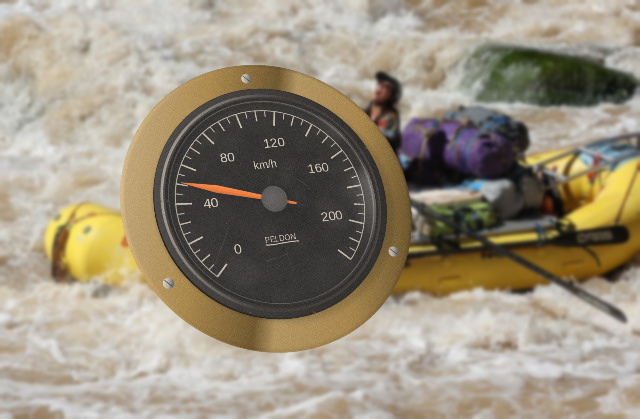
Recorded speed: 50; km/h
